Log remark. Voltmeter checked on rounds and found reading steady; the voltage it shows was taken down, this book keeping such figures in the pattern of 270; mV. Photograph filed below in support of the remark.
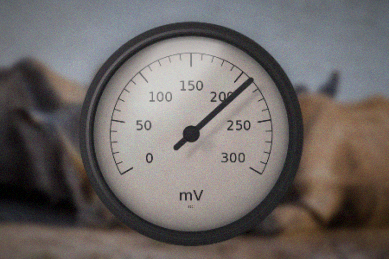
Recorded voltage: 210; mV
